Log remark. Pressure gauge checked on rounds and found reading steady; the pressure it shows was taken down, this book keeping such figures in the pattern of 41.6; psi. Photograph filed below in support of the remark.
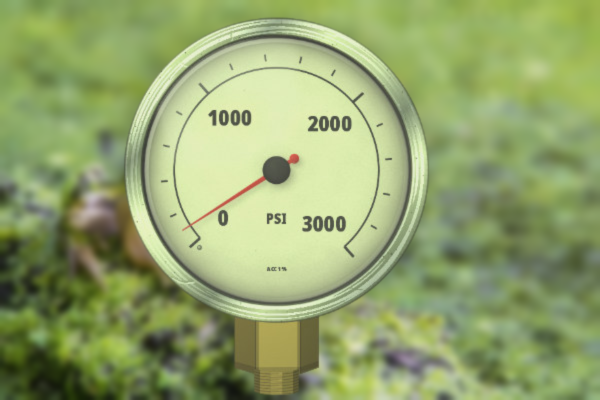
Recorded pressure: 100; psi
